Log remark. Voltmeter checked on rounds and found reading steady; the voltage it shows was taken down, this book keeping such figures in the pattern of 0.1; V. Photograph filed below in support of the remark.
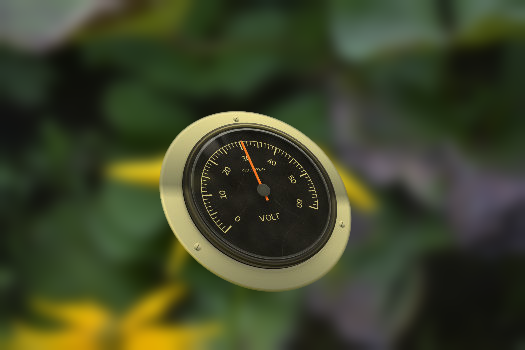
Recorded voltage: 30; V
